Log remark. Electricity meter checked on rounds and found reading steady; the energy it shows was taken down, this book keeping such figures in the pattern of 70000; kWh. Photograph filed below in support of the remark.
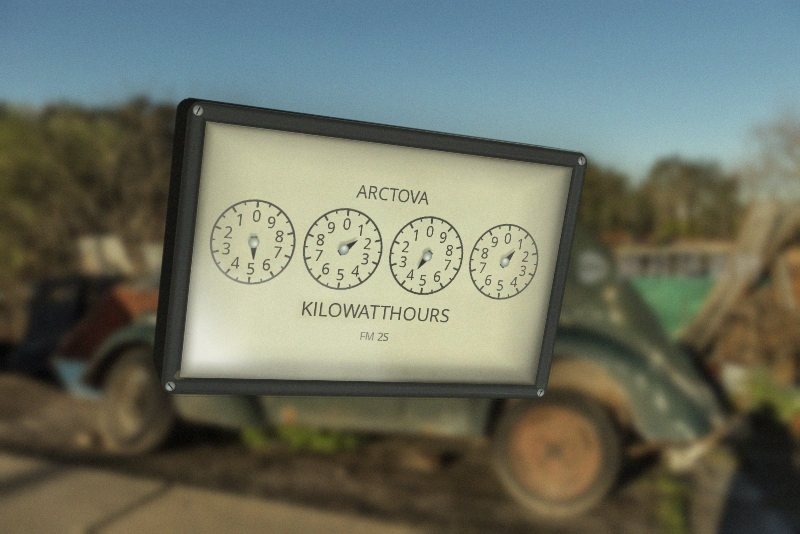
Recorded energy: 5141; kWh
